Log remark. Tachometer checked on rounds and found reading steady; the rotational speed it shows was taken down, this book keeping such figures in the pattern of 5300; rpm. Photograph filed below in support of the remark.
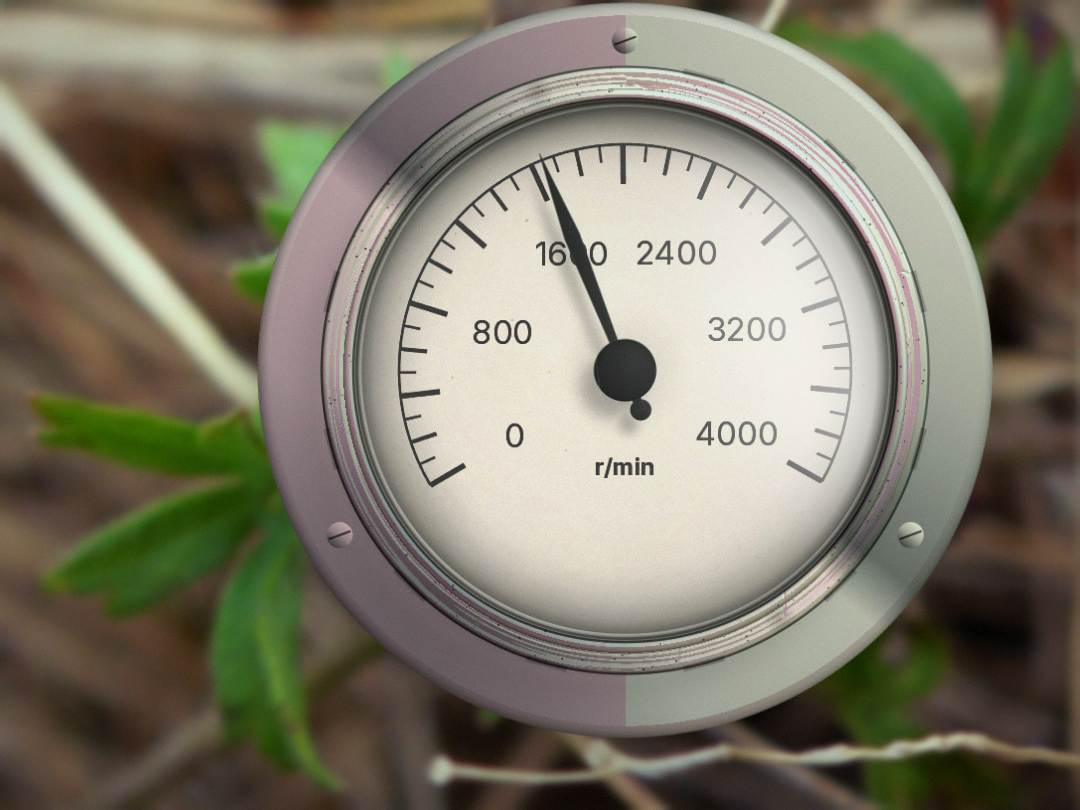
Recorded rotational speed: 1650; rpm
